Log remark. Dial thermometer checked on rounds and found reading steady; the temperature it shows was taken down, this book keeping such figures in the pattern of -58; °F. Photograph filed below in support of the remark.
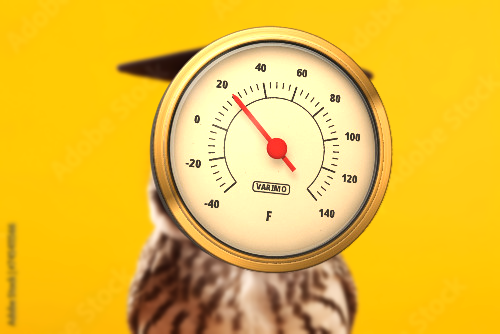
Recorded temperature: 20; °F
